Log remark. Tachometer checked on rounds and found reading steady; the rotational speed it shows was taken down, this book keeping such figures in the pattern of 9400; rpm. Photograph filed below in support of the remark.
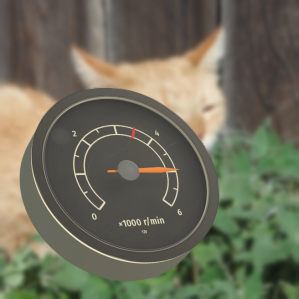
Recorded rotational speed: 5000; rpm
